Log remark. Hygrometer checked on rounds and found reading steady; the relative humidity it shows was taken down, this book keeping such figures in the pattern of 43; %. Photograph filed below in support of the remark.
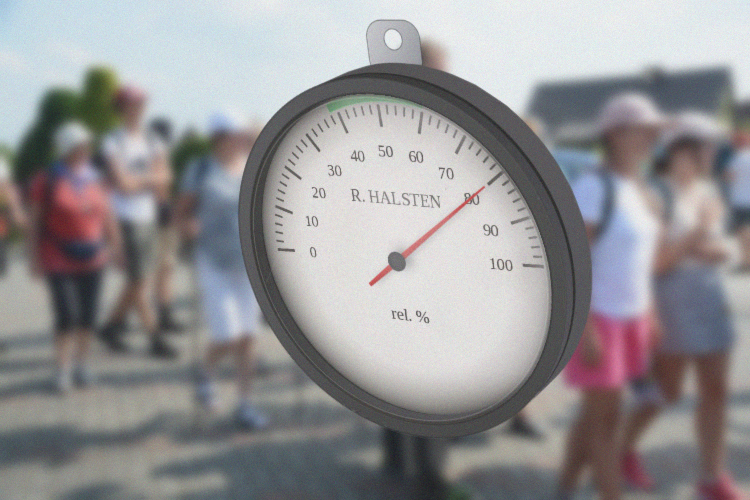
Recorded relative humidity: 80; %
